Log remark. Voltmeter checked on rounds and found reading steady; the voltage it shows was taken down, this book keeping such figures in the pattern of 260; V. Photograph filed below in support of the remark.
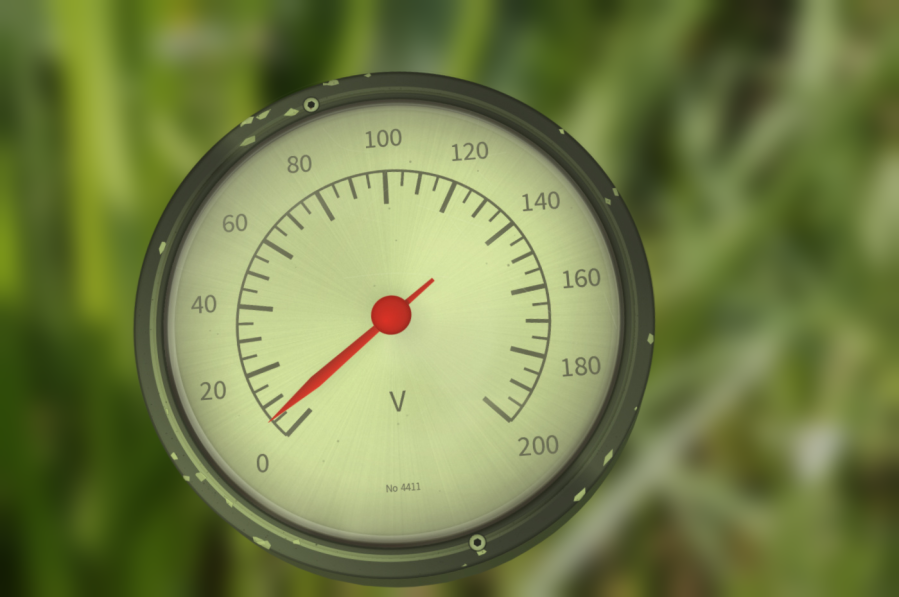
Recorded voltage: 5; V
